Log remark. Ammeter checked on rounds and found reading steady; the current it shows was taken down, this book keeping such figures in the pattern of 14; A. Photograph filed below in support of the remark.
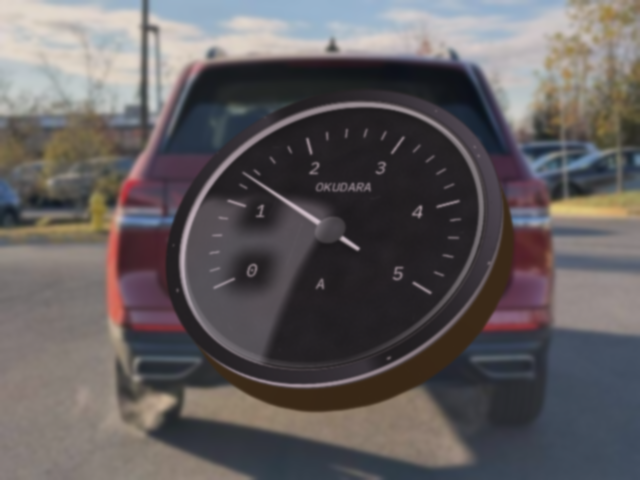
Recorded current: 1.3; A
